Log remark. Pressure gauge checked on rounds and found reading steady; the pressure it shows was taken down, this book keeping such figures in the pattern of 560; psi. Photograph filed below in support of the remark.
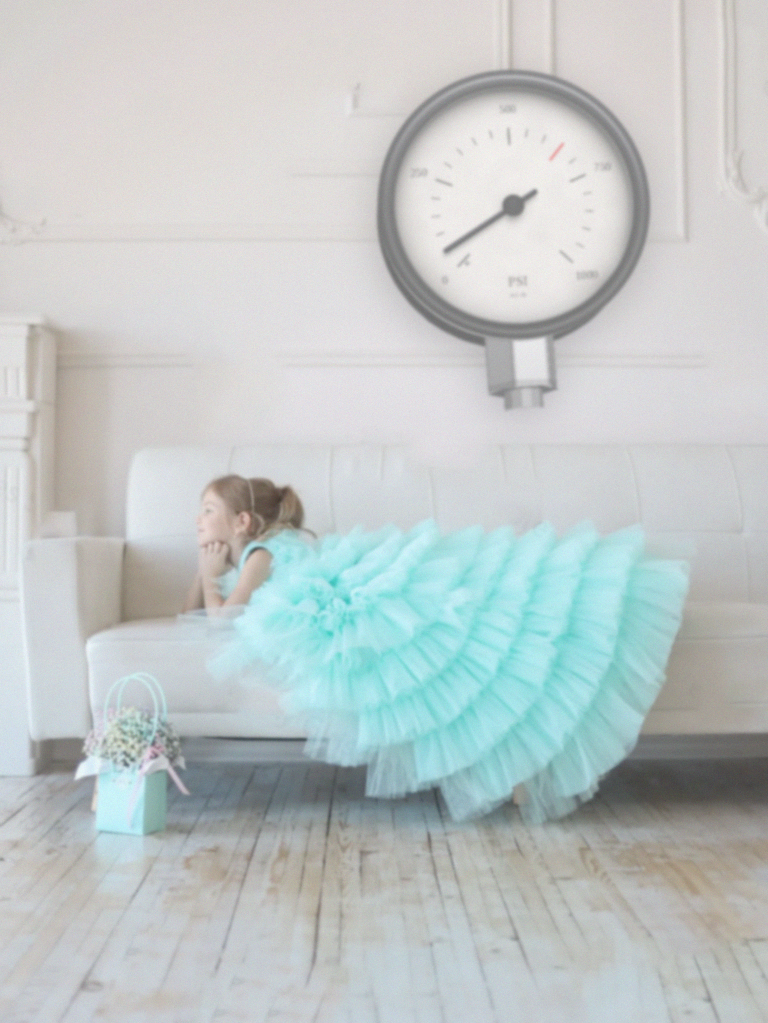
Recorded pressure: 50; psi
